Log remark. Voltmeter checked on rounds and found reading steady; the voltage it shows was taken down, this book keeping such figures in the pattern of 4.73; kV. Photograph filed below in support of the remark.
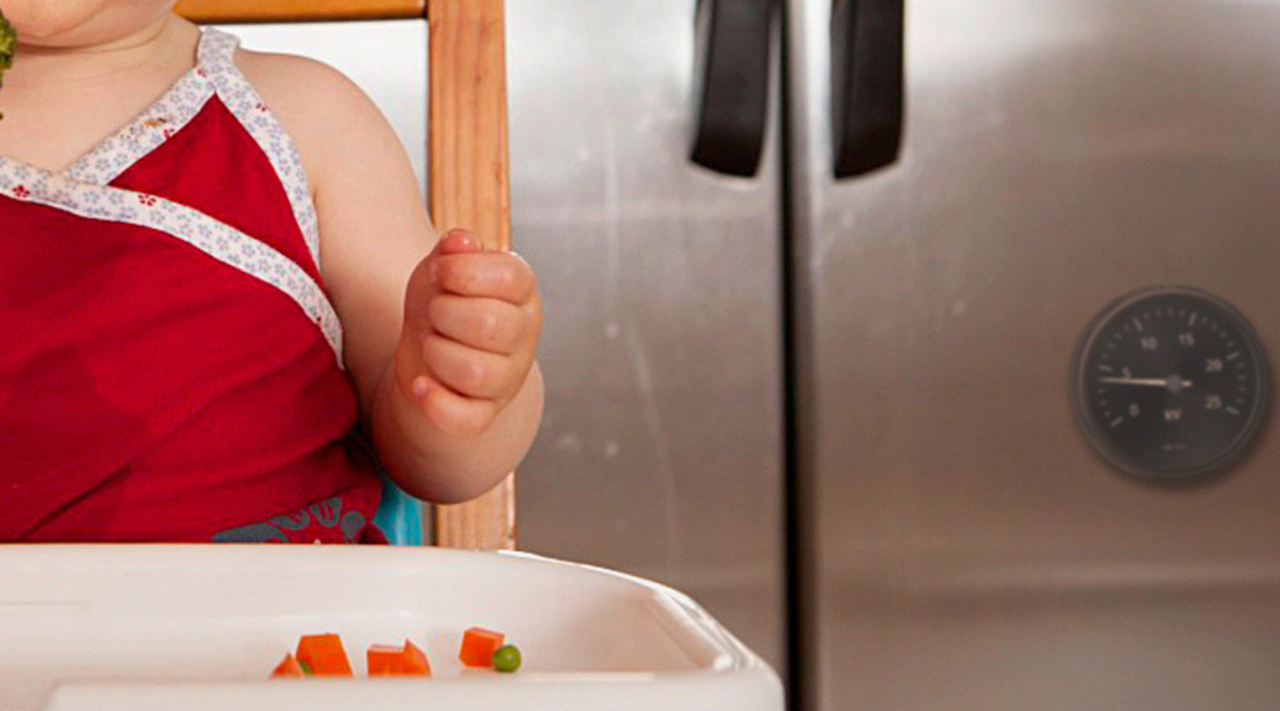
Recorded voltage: 4; kV
